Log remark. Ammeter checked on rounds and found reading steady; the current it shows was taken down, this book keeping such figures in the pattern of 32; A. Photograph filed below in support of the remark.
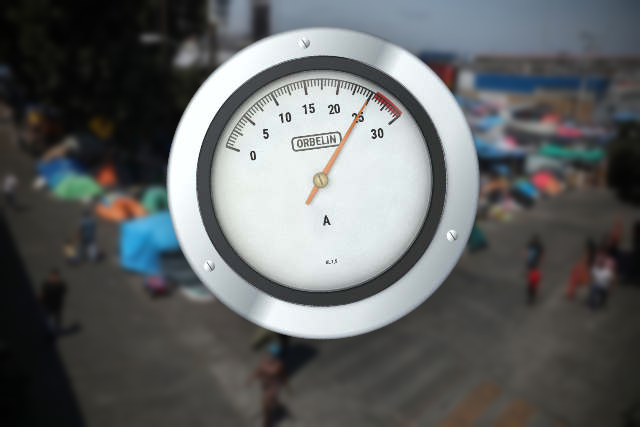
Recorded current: 25; A
